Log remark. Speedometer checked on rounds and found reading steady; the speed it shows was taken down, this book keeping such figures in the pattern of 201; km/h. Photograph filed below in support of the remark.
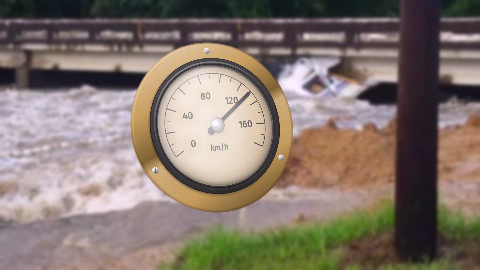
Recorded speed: 130; km/h
